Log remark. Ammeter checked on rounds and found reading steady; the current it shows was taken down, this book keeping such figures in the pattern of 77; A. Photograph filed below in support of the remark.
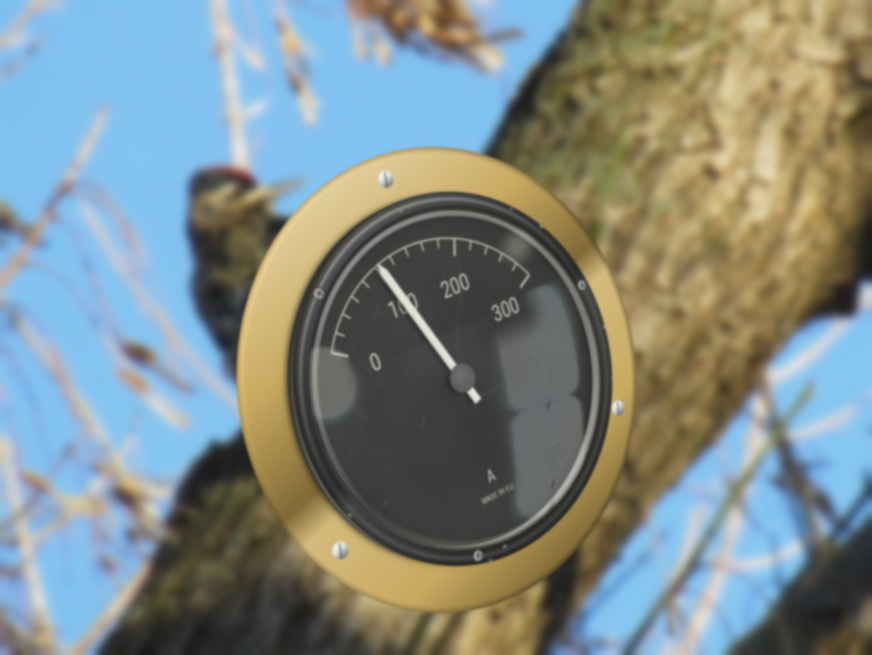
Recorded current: 100; A
